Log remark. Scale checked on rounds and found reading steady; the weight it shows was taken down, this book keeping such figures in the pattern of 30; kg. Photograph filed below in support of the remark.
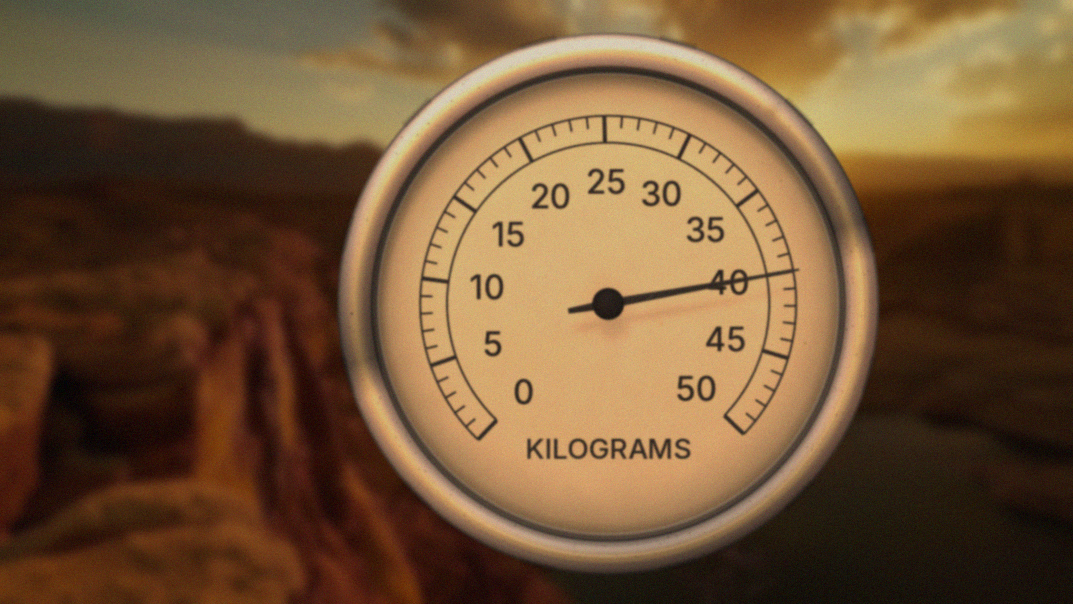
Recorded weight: 40; kg
